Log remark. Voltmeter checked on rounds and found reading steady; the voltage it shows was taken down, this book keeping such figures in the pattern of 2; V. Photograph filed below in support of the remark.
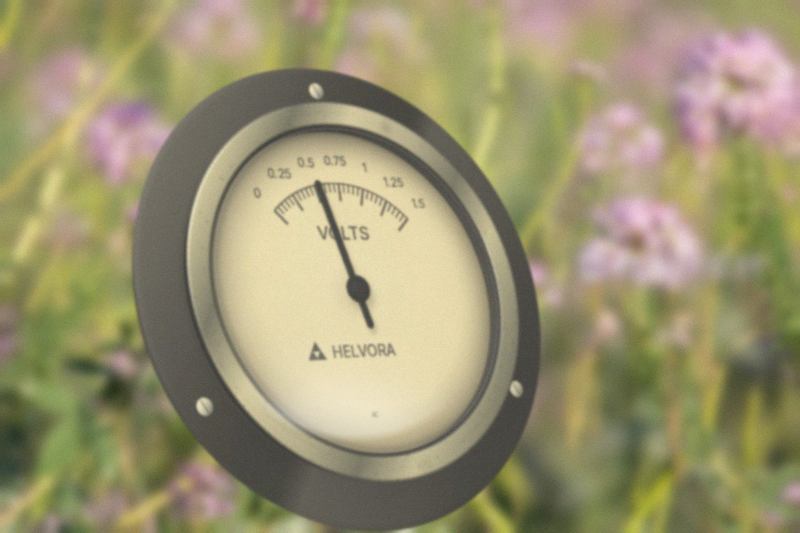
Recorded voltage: 0.5; V
